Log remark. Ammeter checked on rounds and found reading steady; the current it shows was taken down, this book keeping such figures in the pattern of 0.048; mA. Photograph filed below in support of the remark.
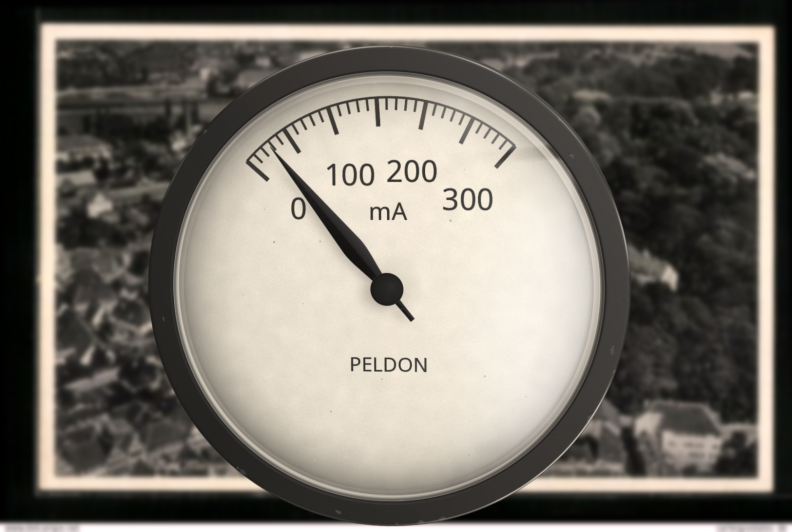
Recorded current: 30; mA
